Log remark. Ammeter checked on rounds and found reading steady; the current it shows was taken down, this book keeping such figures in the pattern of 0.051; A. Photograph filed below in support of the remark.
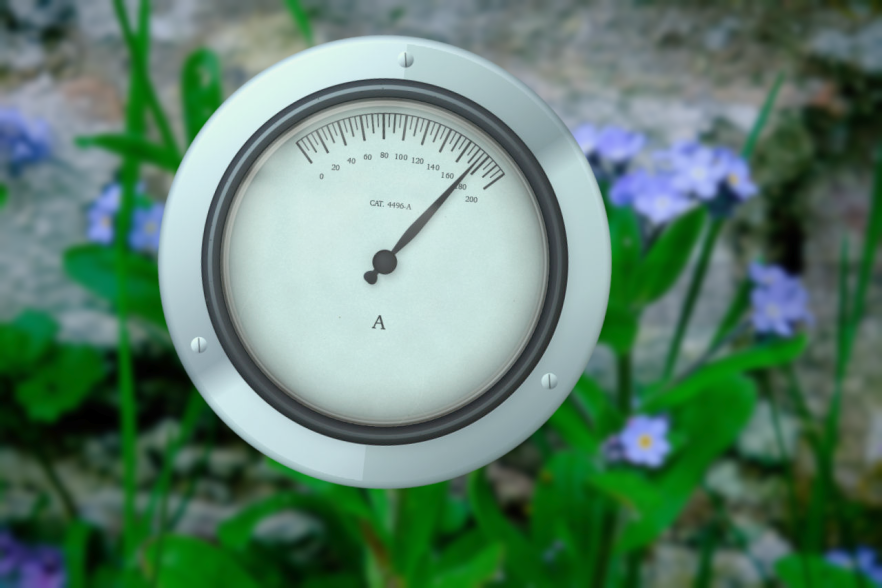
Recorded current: 175; A
